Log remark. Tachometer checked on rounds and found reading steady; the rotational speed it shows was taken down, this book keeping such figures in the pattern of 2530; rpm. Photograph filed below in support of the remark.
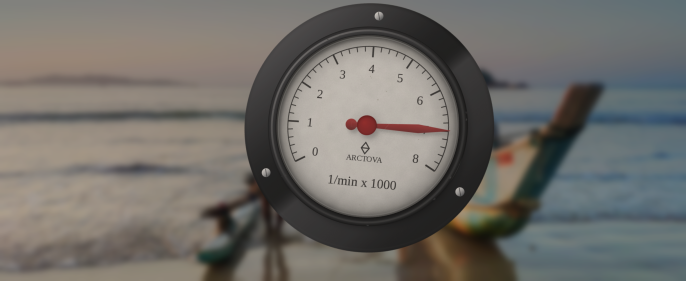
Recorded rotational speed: 7000; rpm
